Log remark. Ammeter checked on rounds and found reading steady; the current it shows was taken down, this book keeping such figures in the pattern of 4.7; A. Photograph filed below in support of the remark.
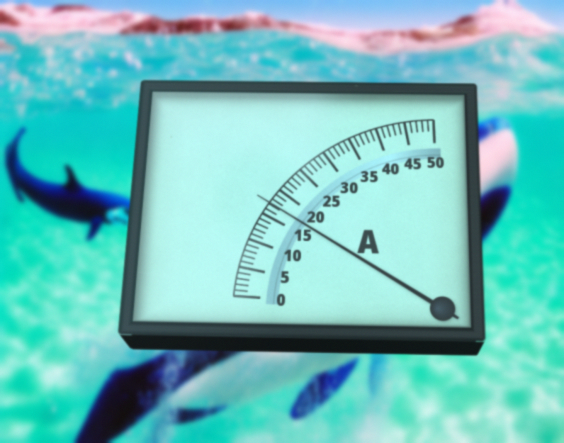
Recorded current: 17; A
